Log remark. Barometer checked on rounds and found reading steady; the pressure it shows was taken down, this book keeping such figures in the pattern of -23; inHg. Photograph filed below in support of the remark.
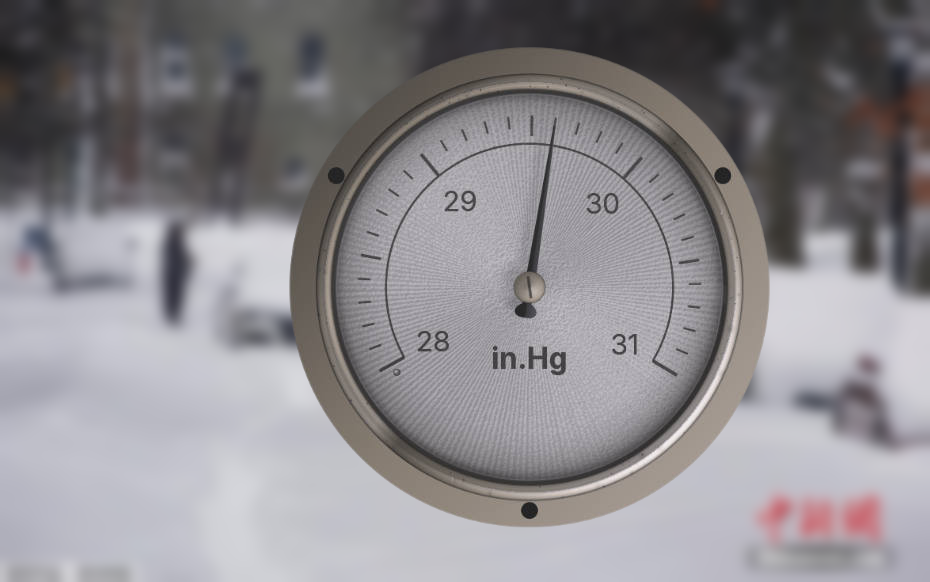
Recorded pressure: 29.6; inHg
